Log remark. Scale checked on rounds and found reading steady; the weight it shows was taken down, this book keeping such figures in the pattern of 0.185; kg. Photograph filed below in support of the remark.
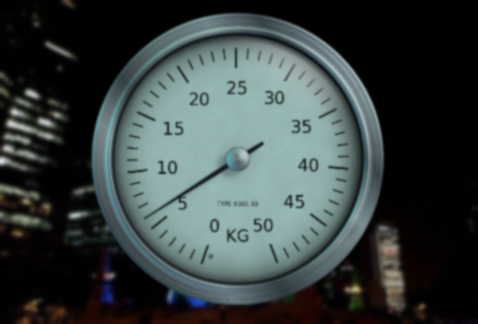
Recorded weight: 6; kg
